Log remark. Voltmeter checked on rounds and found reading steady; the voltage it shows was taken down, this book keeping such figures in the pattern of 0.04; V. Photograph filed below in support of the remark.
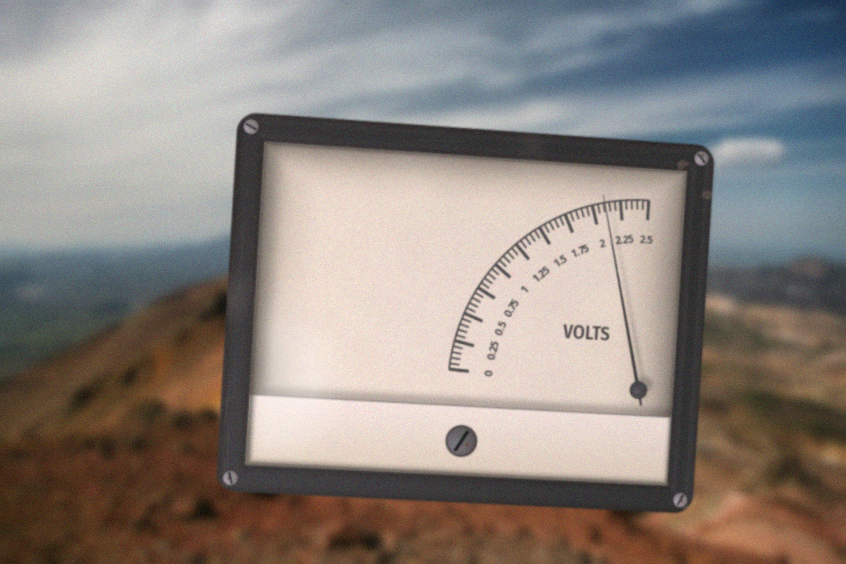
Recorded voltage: 2.1; V
